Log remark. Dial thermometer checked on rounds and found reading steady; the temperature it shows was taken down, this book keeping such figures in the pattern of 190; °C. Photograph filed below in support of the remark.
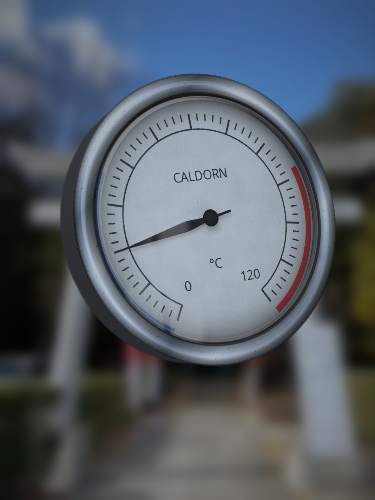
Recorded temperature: 20; °C
